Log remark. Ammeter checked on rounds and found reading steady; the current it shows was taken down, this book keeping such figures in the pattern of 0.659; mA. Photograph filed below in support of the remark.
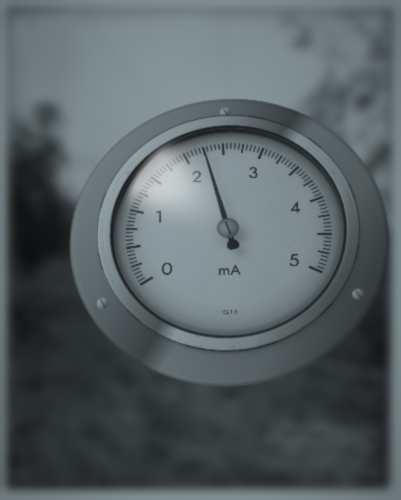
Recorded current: 2.25; mA
